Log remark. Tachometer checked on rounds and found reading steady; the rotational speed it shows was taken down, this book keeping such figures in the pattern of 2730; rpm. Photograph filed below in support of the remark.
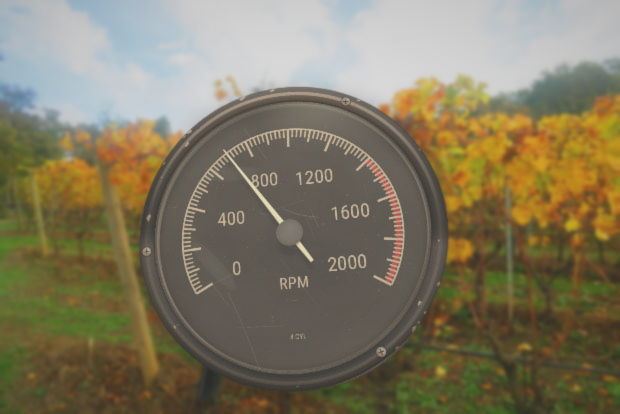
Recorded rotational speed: 700; rpm
